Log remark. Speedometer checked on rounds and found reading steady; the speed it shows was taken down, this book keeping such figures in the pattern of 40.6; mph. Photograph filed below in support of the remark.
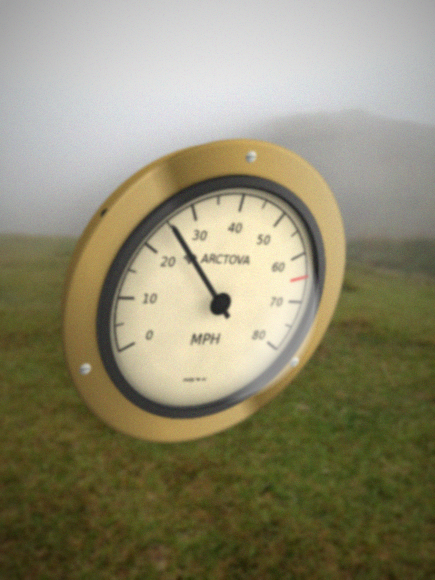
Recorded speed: 25; mph
